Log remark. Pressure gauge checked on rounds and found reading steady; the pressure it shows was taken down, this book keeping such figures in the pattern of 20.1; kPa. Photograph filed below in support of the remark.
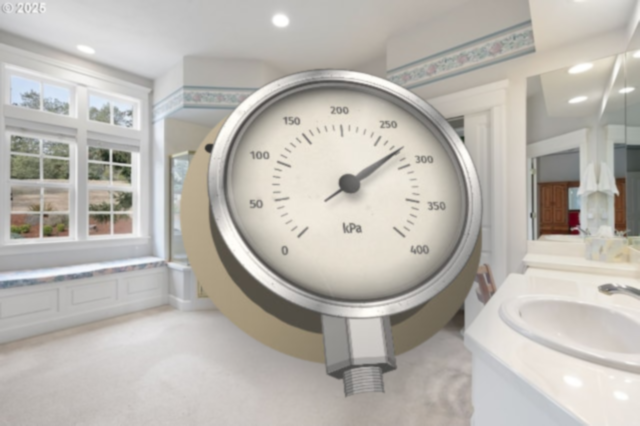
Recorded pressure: 280; kPa
